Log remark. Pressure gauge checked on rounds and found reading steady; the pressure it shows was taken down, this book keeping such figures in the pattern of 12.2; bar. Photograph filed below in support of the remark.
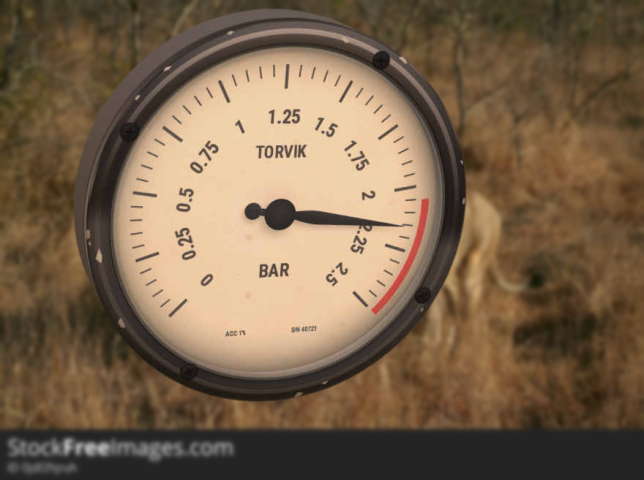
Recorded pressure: 2.15; bar
